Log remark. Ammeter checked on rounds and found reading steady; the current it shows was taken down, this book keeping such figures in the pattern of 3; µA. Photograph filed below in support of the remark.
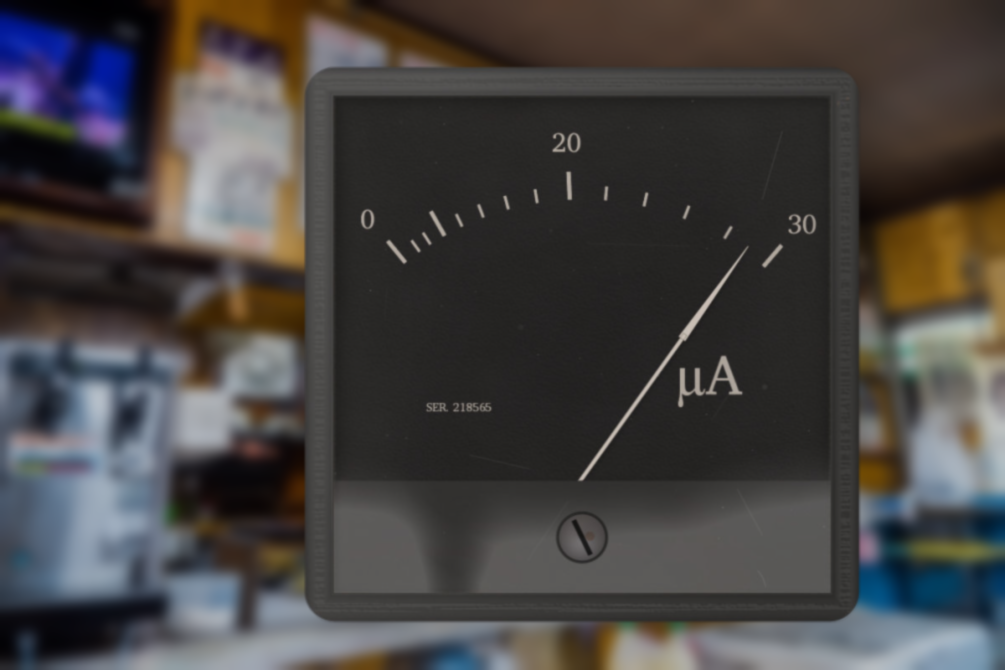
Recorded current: 29; µA
